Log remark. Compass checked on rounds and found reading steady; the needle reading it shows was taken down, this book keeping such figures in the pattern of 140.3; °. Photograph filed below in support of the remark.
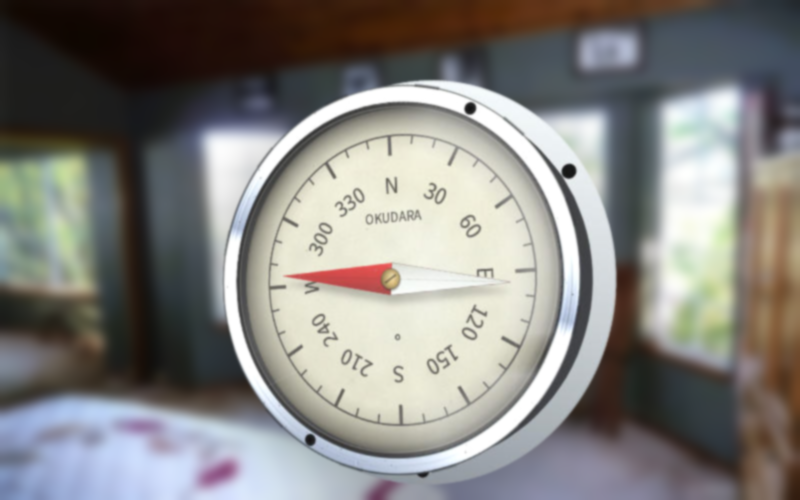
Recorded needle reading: 275; °
